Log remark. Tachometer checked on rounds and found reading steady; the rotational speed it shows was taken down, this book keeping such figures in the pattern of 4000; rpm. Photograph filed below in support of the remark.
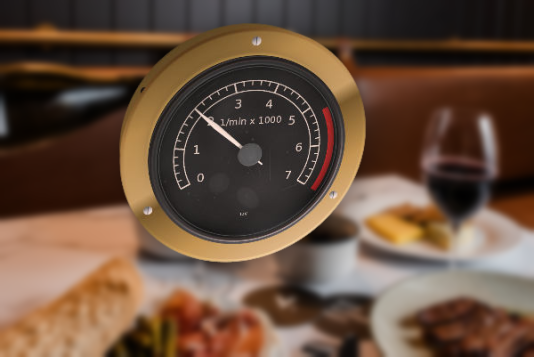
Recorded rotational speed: 2000; rpm
